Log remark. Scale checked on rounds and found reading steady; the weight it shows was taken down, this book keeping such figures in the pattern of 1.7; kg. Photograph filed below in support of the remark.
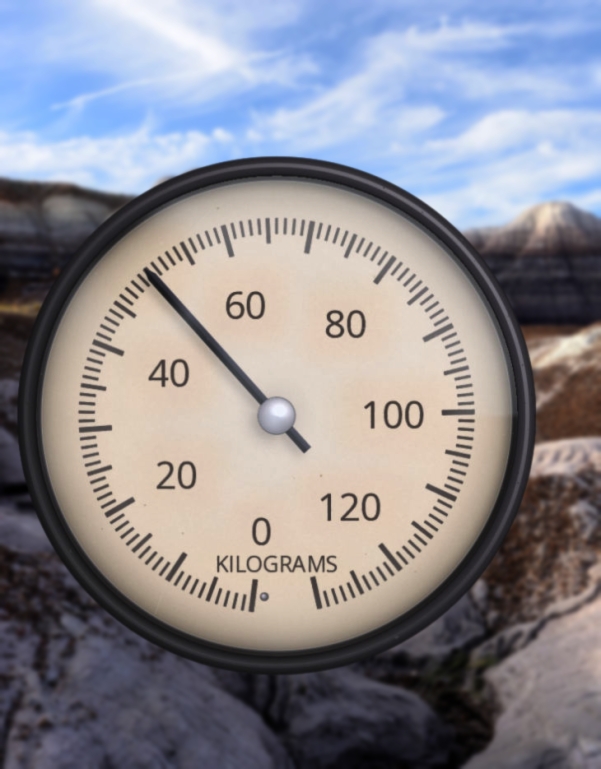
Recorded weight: 50; kg
